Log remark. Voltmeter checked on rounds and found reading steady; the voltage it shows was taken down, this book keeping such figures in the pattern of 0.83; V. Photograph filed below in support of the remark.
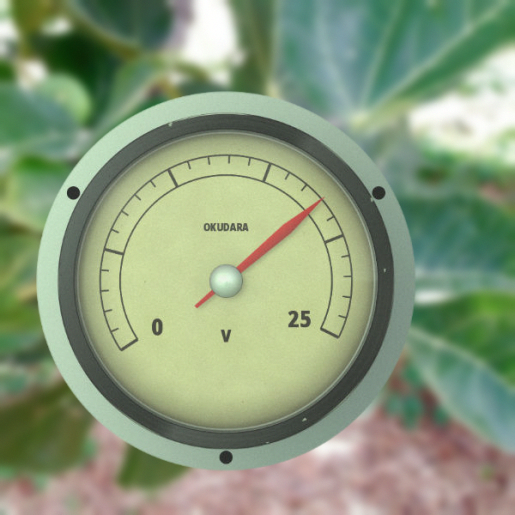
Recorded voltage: 18; V
